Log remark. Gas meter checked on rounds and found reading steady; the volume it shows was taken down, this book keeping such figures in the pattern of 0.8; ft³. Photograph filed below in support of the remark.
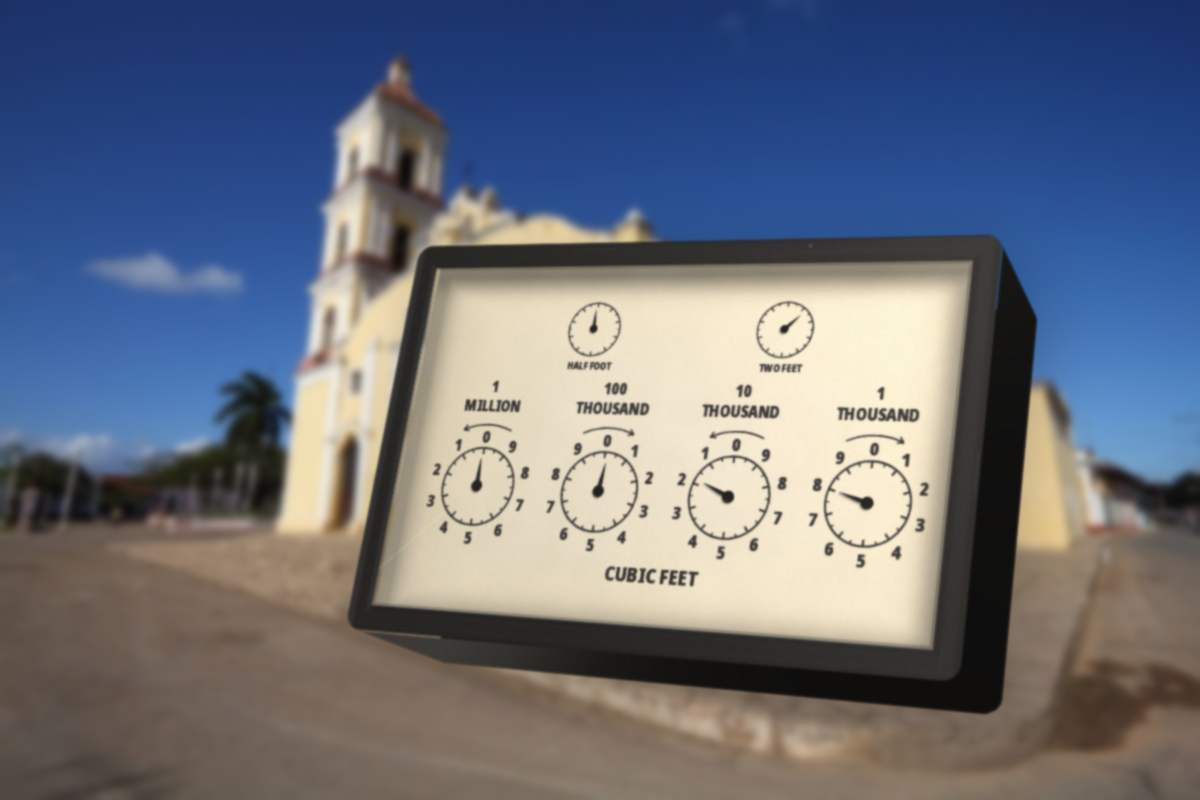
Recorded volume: 1800; ft³
